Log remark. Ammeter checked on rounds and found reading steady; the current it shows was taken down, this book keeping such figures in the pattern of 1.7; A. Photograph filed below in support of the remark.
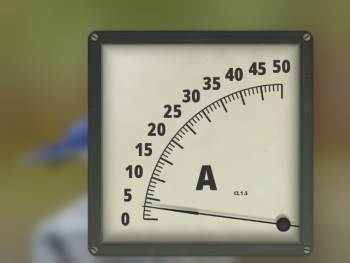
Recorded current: 3; A
